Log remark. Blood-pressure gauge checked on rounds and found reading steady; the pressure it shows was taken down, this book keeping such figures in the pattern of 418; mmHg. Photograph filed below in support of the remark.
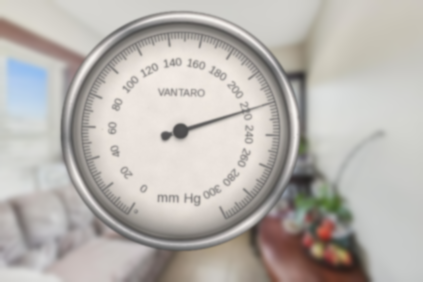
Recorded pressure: 220; mmHg
